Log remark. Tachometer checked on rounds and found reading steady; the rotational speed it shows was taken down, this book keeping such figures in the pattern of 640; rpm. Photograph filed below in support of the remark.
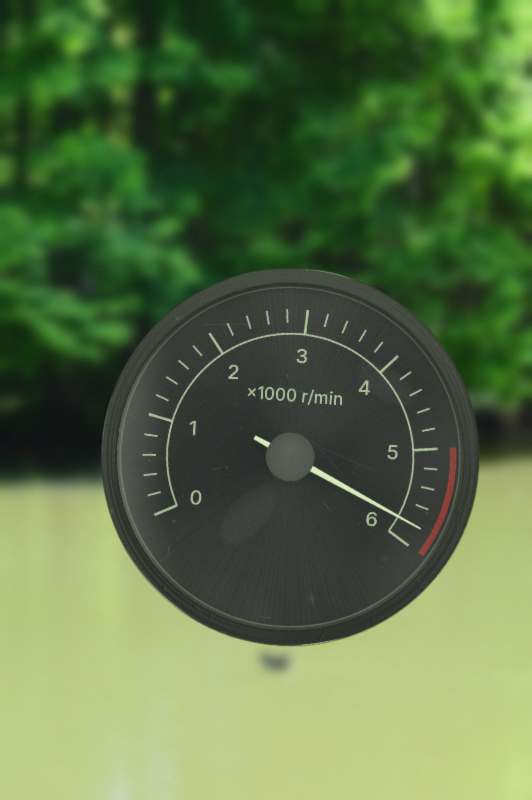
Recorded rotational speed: 5800; rpm
